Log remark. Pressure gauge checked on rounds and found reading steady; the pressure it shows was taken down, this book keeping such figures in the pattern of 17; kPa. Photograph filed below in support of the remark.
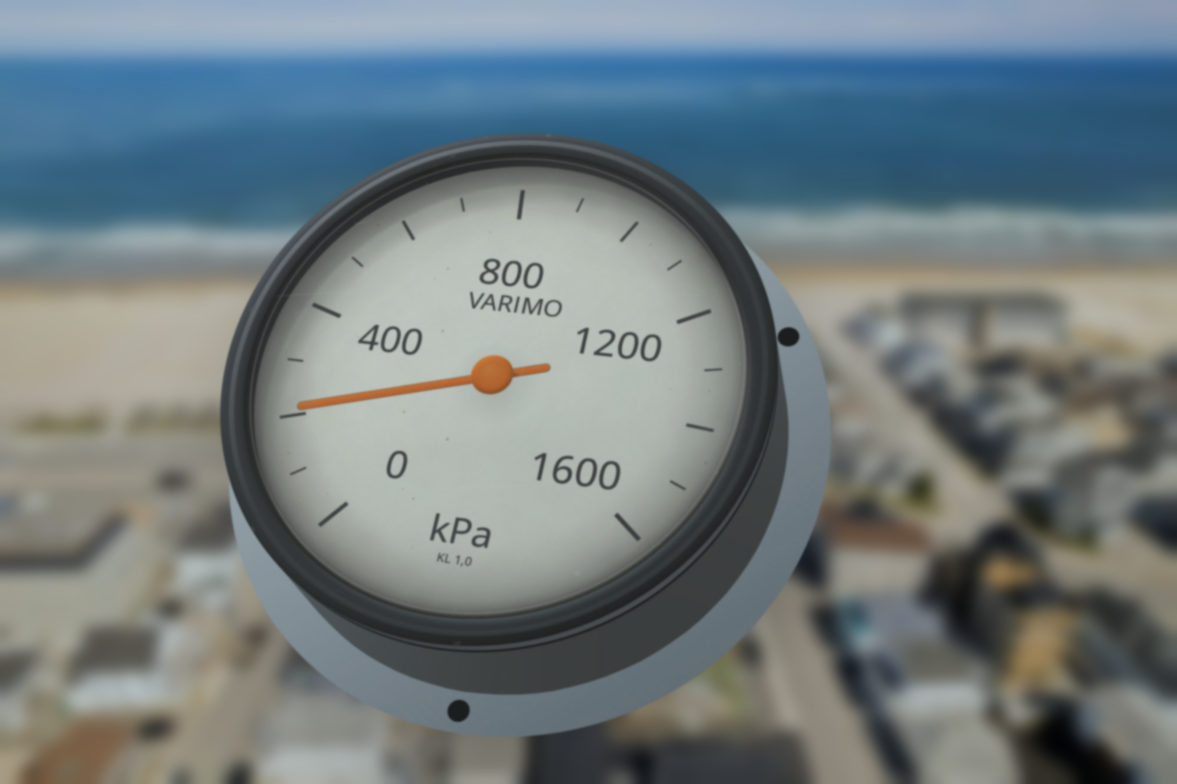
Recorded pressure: 200; kPa
